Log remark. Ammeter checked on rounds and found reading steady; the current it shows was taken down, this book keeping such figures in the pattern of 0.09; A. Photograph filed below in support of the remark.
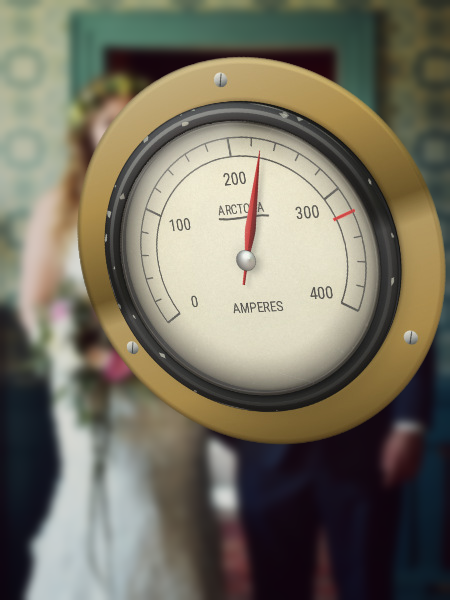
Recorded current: 230; A
